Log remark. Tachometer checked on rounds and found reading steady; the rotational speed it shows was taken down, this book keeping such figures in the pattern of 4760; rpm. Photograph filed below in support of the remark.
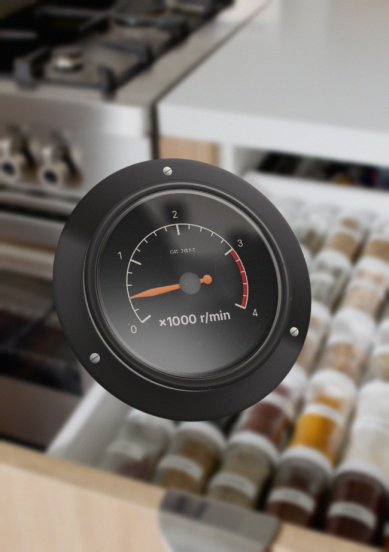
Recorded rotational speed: 400; rpm
